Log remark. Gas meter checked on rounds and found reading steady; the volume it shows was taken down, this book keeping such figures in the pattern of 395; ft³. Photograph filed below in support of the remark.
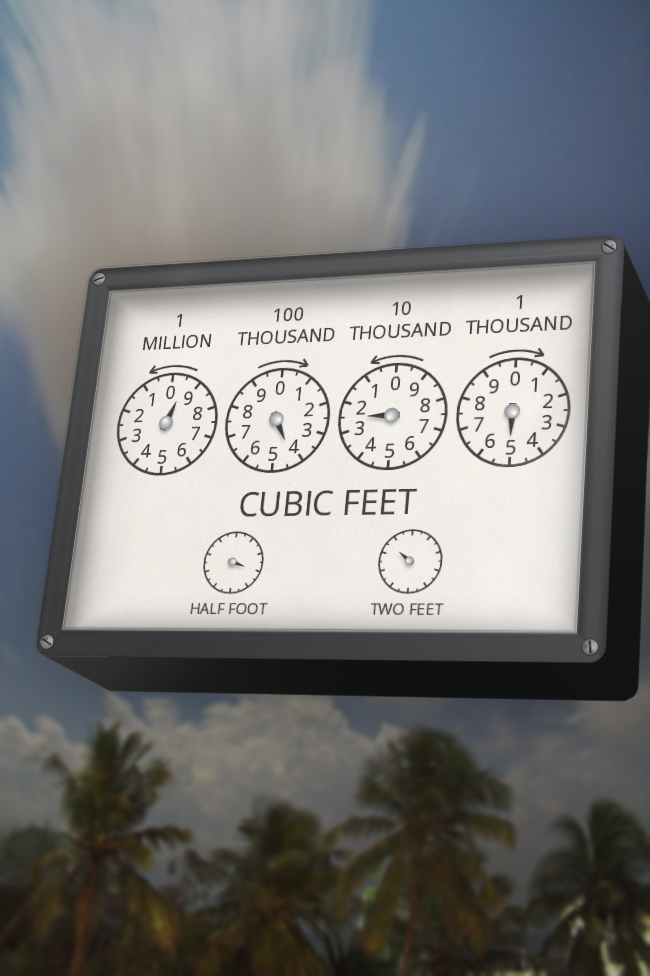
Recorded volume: 942500; ft³
